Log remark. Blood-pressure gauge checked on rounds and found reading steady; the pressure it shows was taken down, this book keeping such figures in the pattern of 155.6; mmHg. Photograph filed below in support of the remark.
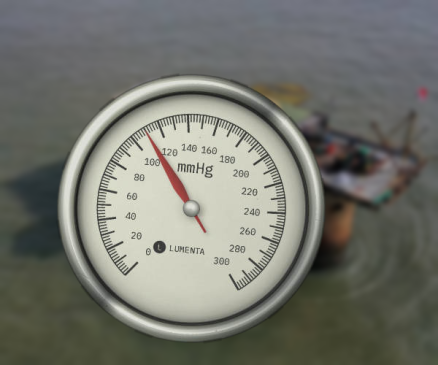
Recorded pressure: 110; mmHg
